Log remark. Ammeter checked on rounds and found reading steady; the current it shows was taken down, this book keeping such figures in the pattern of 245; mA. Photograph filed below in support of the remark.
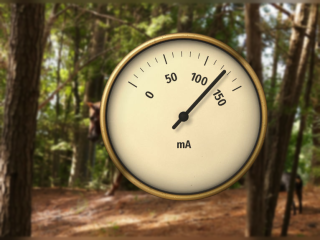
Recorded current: 125; mA
